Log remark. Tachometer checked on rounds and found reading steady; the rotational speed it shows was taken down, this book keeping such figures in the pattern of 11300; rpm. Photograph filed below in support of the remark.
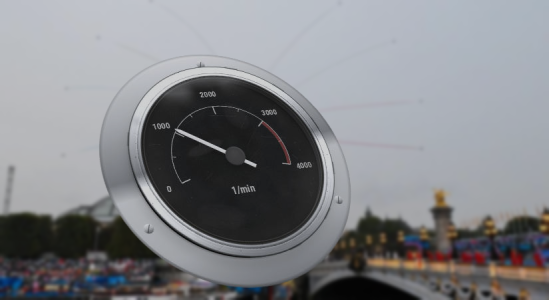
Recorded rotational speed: 1000; rpm
